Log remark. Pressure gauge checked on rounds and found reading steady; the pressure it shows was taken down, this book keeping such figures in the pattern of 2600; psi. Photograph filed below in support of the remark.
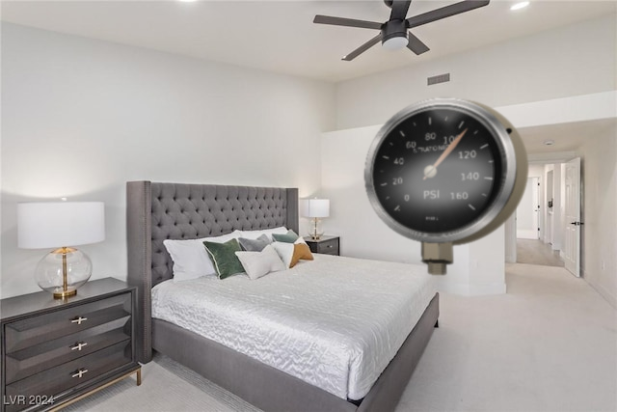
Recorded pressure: 105; psi
